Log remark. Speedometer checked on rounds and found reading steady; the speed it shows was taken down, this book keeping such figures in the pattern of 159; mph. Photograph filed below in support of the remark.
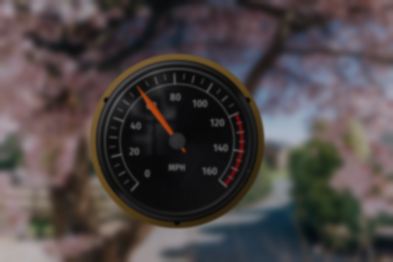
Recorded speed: 60; mph
